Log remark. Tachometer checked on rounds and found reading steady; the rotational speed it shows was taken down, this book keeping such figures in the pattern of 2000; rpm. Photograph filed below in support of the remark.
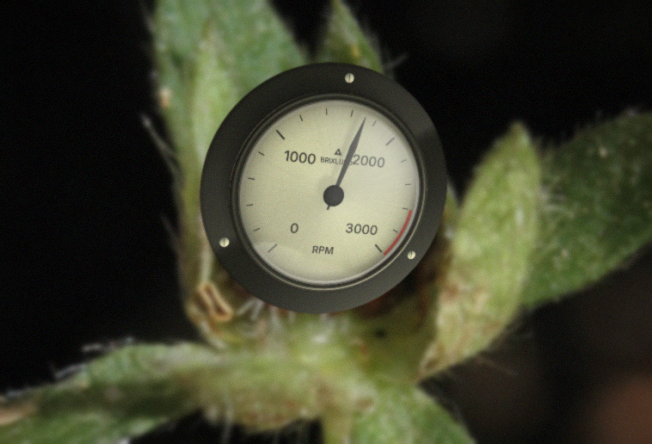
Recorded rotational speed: 1700; rpm
